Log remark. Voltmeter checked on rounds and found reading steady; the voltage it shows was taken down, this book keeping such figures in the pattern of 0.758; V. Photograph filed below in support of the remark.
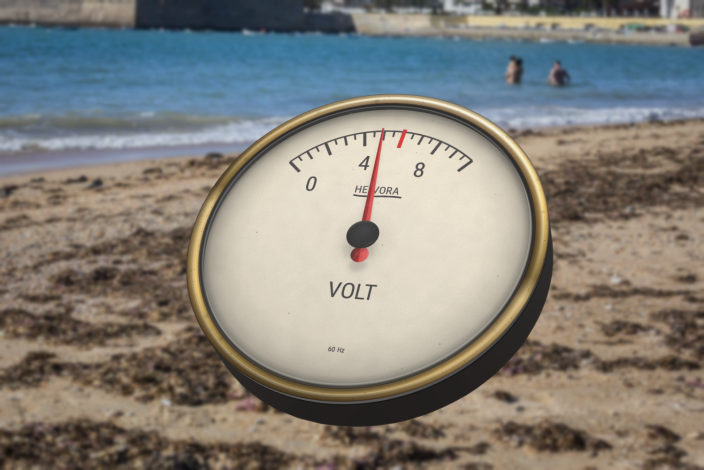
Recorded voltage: 5; V
